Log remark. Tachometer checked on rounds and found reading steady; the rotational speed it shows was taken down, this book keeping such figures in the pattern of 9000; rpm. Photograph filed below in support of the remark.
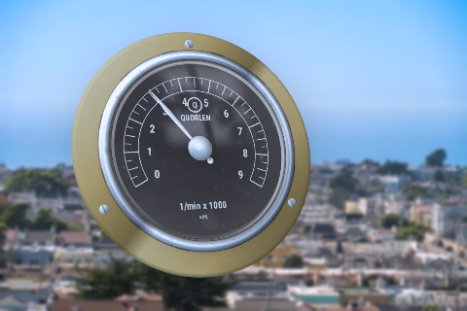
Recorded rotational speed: 3000; rpm
